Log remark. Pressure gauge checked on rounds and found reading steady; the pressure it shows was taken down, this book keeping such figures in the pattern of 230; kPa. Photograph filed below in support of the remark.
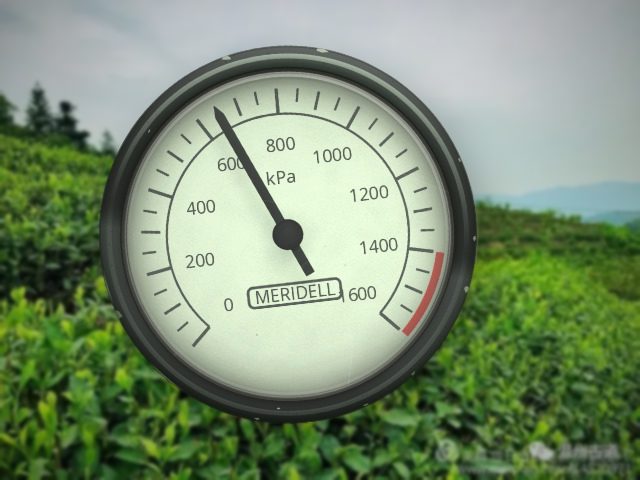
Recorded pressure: 650; kPa
